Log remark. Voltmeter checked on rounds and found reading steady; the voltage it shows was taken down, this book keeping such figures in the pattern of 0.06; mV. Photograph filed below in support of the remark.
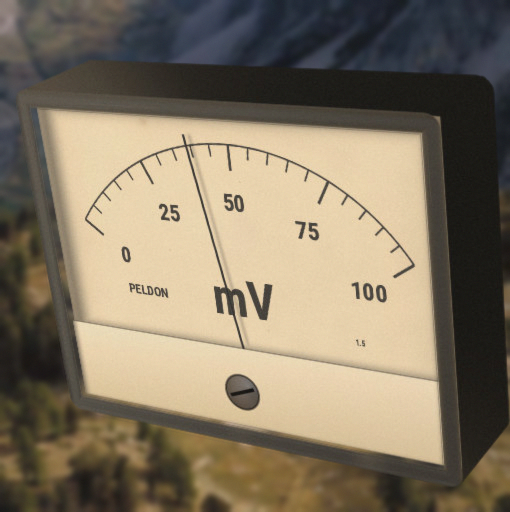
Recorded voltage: 40; mV
